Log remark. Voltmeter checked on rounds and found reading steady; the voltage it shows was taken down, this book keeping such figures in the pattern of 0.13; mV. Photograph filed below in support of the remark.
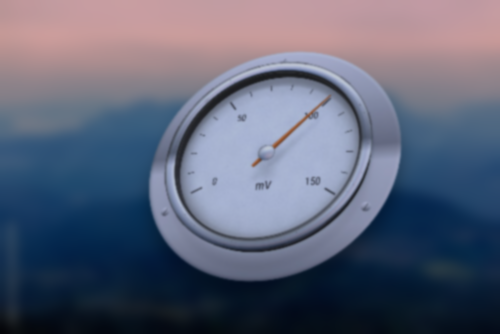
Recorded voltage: 100; mV
